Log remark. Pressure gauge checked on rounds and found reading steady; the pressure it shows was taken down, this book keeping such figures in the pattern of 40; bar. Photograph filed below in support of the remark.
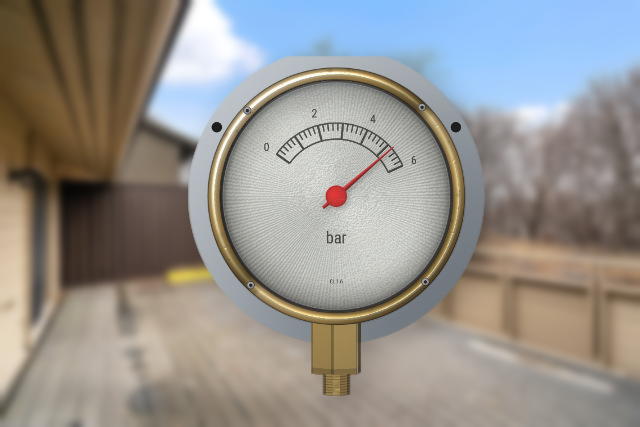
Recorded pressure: 5.2; bar
